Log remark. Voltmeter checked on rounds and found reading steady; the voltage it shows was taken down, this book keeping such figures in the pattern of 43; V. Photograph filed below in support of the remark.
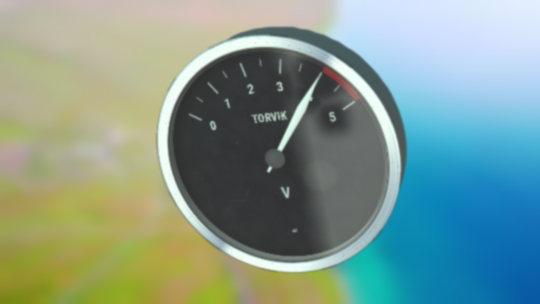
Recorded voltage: 4; V
